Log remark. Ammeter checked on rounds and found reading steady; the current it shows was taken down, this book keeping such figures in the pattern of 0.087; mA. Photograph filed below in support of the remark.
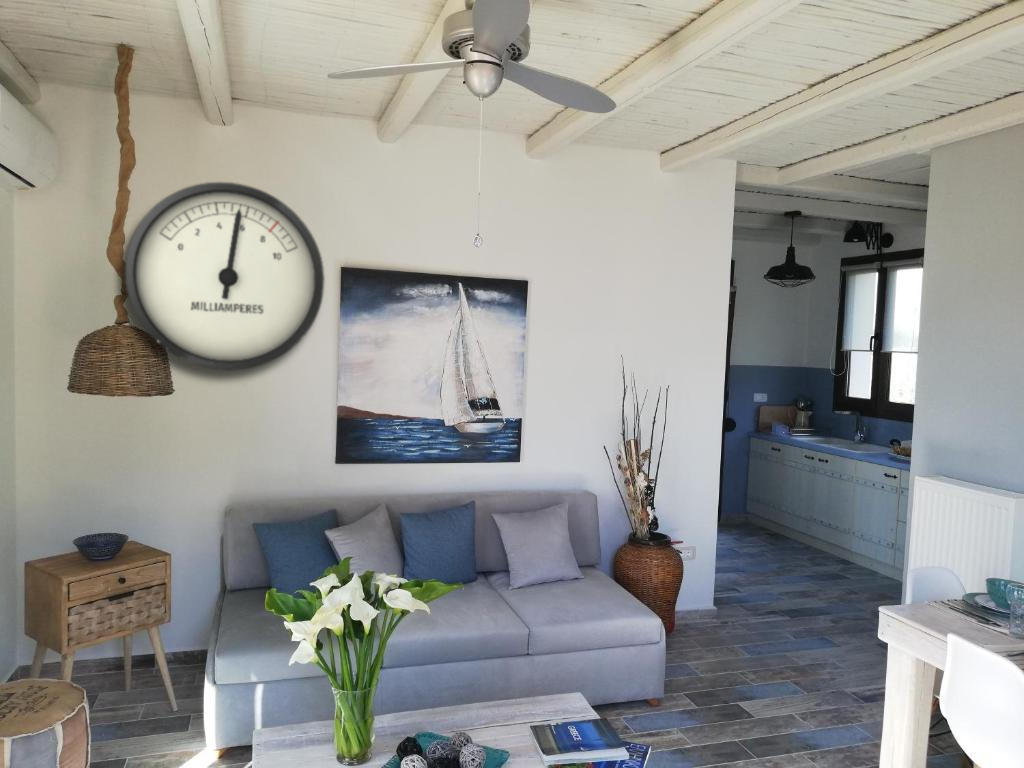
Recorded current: 5.5; mA
